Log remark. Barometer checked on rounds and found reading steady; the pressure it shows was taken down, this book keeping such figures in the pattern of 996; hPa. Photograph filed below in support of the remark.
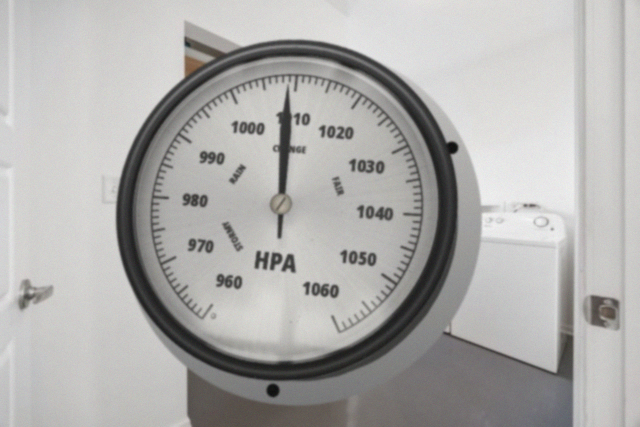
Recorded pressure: 1009; hPa
